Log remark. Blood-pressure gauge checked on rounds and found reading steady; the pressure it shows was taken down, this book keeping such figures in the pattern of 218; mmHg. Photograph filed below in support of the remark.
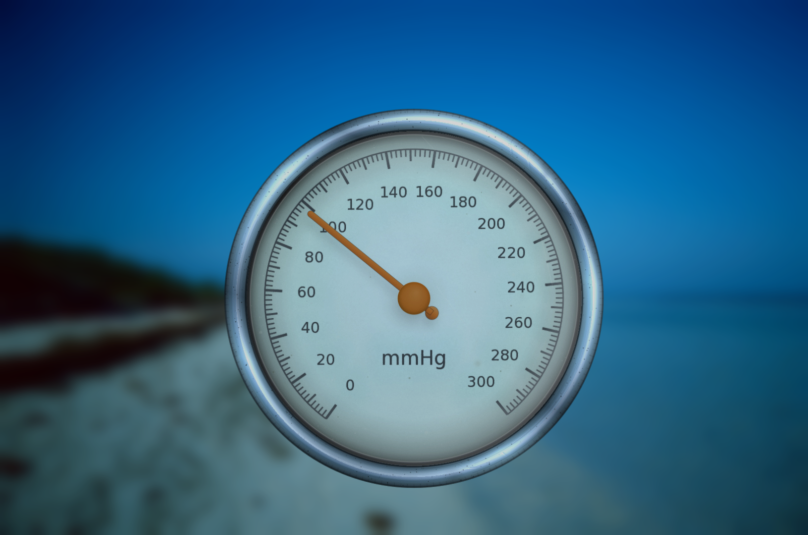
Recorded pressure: 98; mmHg
